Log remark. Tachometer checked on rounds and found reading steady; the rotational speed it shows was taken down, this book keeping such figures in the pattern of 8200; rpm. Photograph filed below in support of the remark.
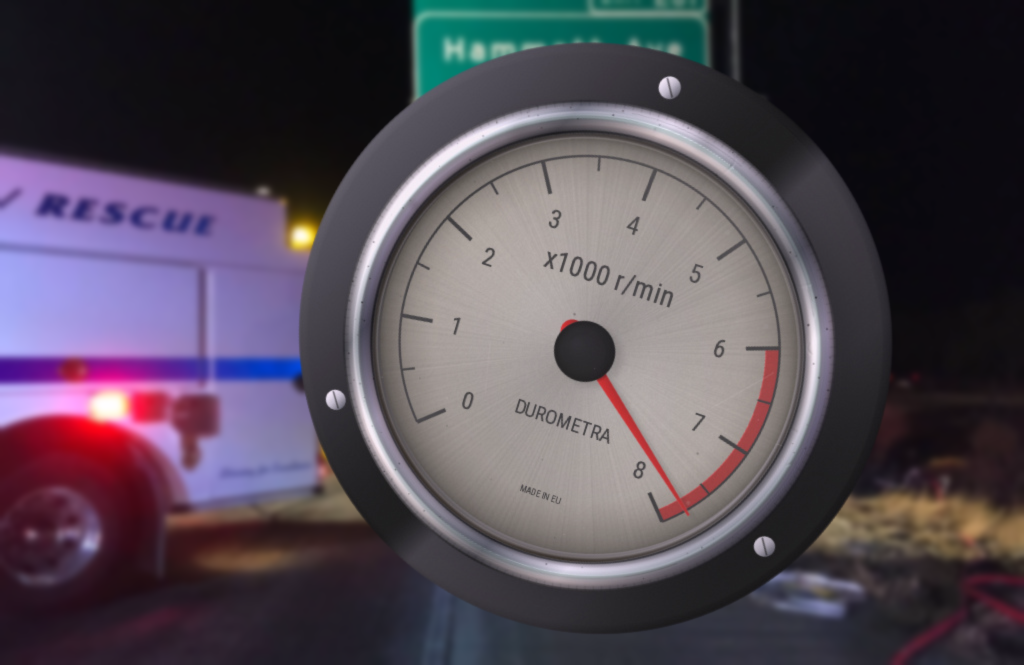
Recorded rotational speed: 7750; rpm
